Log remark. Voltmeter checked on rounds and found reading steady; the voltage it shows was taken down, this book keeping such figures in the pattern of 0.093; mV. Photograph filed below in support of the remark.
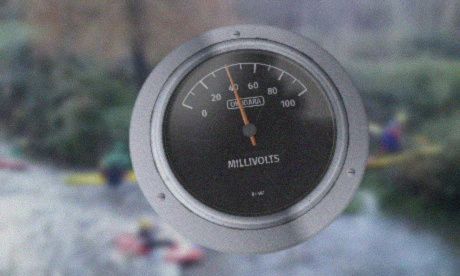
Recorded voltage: 40; mV
